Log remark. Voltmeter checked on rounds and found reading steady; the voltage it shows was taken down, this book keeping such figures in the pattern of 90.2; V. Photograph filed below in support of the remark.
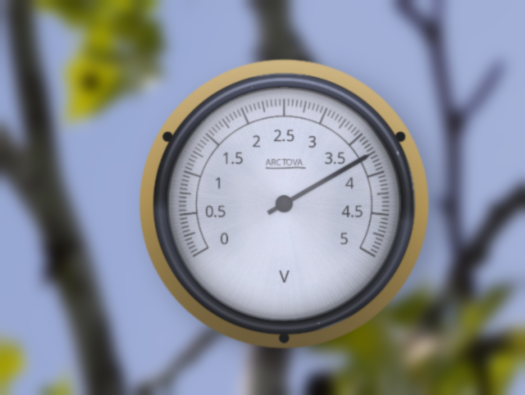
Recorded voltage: 3.75; V
